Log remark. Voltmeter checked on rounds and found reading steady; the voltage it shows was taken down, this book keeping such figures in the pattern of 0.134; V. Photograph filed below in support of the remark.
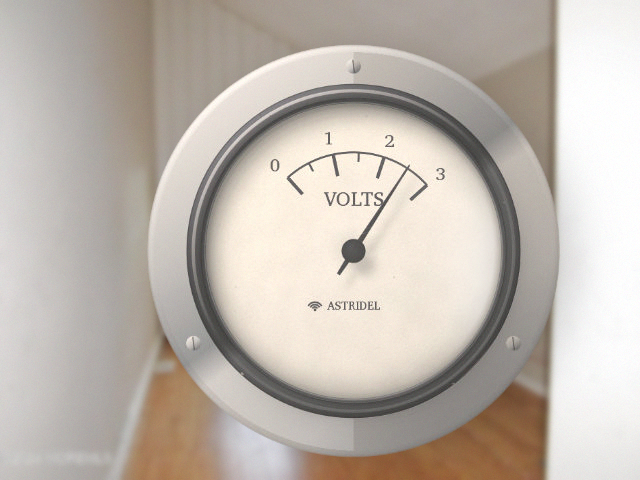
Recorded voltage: 2.5; V
